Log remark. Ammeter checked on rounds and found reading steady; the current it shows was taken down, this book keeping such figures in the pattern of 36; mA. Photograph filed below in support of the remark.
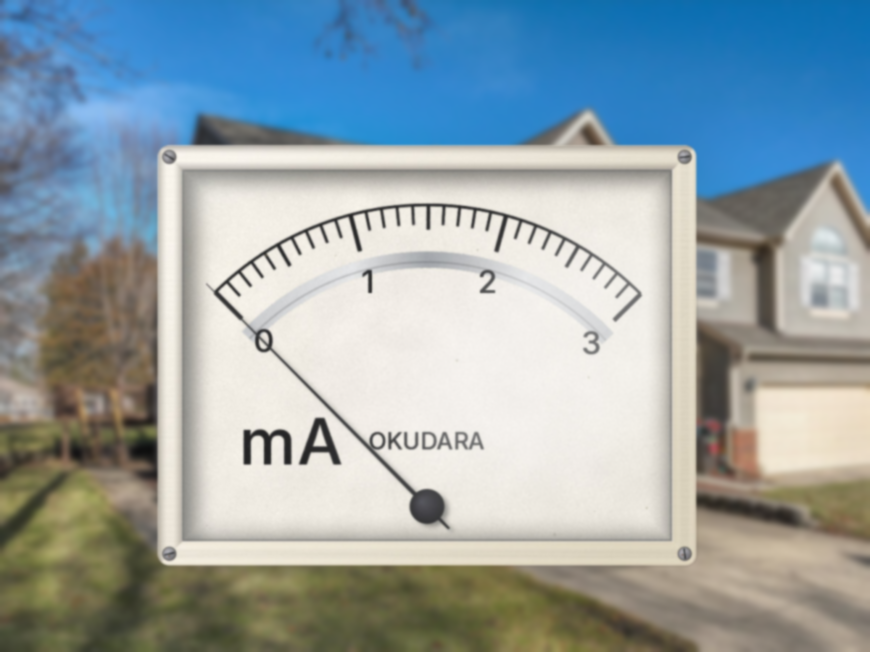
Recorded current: 0; mA
